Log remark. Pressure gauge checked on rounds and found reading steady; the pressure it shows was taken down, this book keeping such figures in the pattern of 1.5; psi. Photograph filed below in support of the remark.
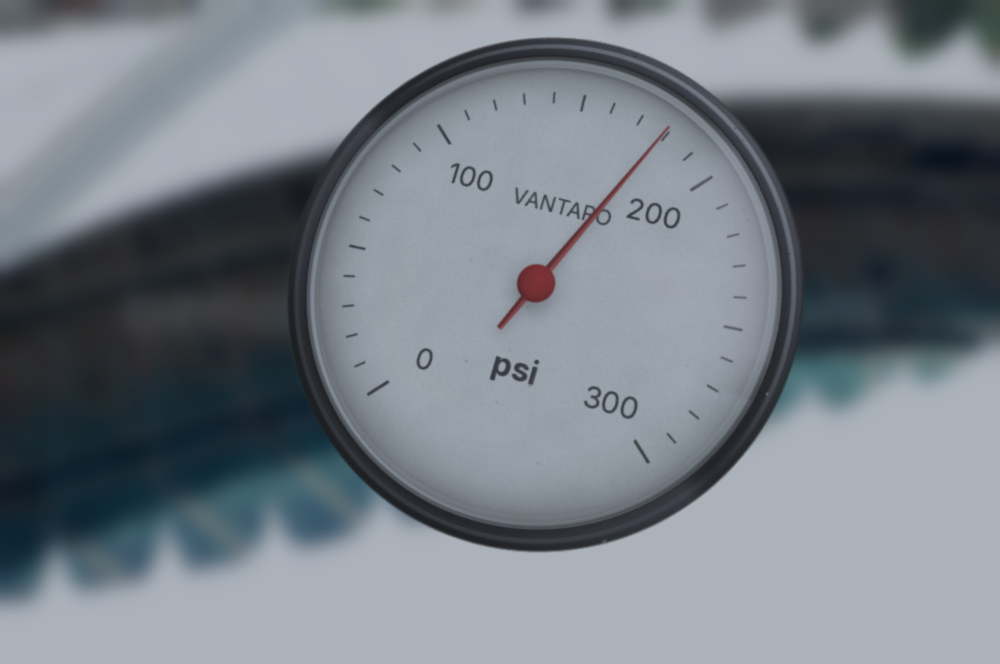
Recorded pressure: 180; psi
